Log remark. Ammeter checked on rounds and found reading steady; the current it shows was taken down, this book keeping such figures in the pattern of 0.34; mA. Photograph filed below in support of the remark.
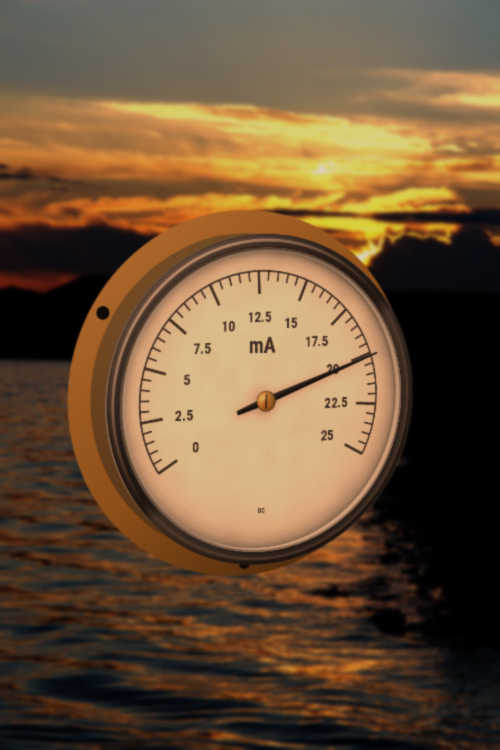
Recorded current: 20; mA
